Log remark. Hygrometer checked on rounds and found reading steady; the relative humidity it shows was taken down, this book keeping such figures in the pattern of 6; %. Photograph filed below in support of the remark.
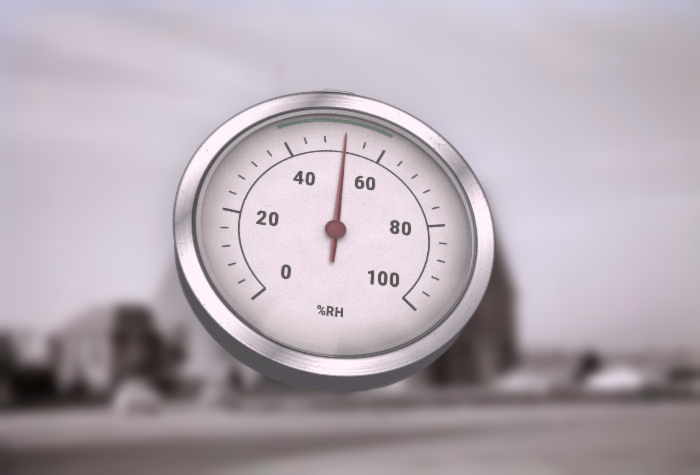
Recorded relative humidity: 52; %
